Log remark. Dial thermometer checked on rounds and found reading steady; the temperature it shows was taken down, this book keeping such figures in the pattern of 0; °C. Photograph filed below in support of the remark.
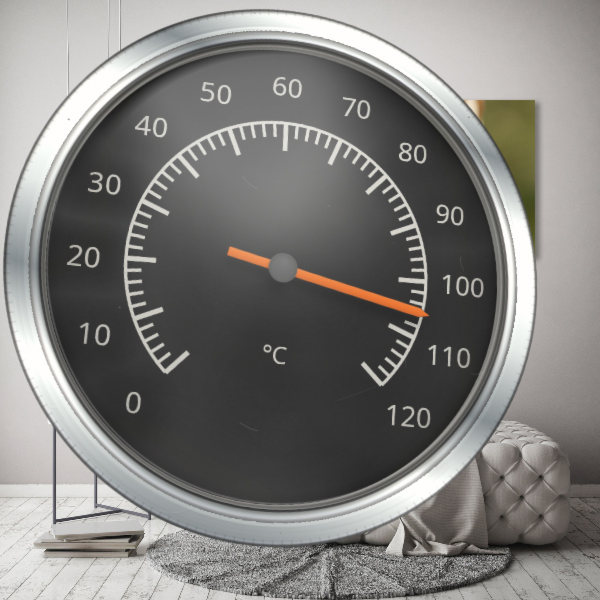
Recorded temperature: 106; °C
